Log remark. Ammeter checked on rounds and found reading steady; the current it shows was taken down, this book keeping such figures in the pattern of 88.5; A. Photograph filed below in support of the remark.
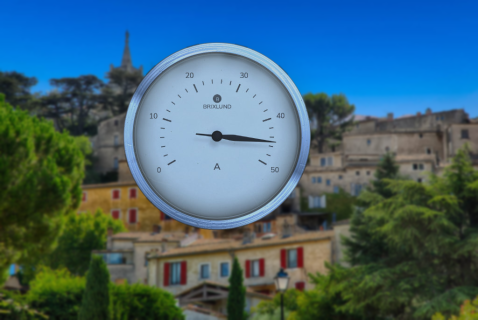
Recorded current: 45; A
